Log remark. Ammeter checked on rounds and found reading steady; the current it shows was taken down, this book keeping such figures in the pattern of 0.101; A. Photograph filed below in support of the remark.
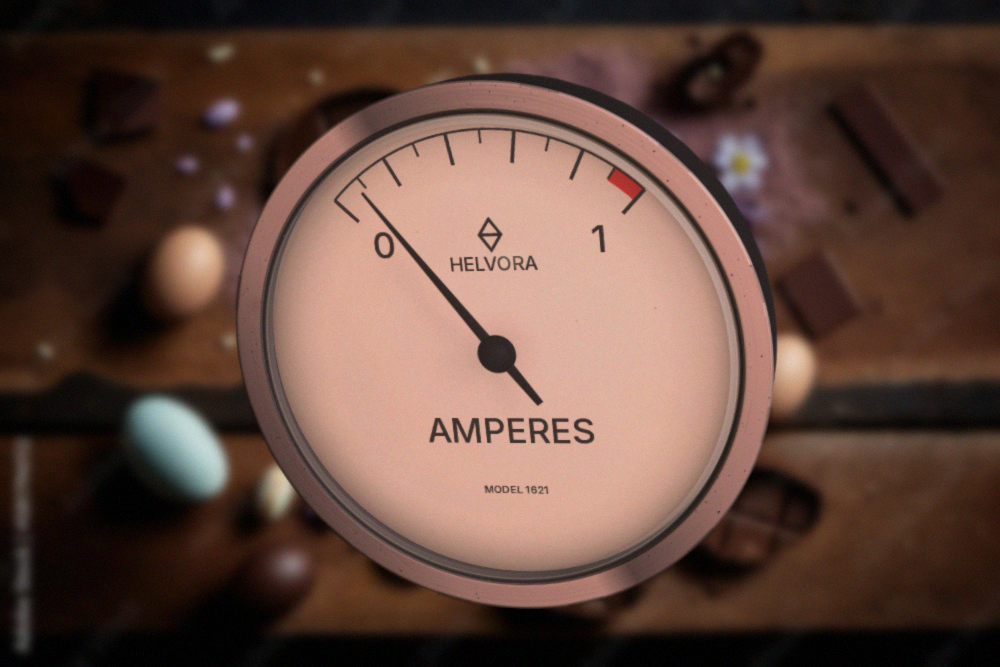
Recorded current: 0.1; A
